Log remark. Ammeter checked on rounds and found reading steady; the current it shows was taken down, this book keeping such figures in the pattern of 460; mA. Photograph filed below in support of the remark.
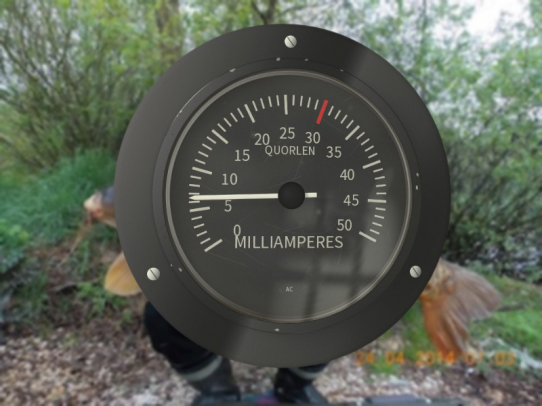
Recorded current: 6.5; mA
